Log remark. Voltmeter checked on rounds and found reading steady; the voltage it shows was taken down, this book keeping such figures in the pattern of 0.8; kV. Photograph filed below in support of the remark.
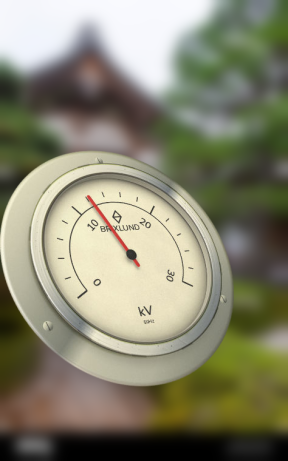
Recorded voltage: 12; kV
